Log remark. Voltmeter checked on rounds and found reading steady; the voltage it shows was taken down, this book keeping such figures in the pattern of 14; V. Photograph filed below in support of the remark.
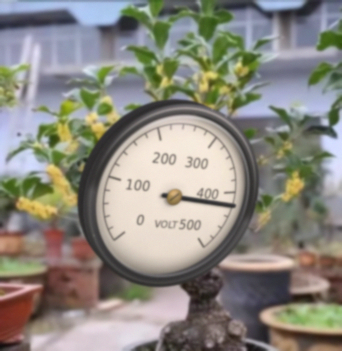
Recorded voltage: 420; V
